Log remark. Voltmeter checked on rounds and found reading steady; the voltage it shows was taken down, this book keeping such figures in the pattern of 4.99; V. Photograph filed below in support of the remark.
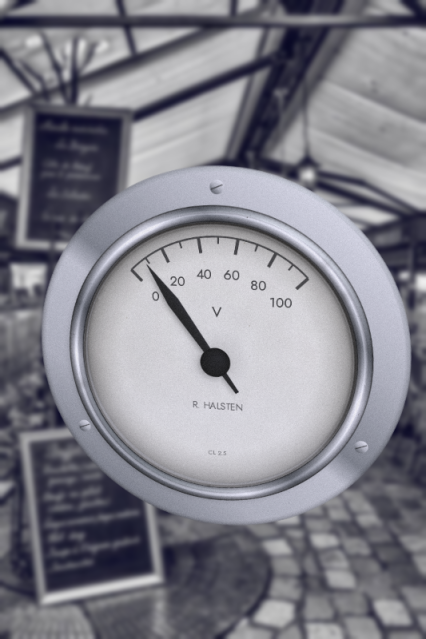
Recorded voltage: 10; V
